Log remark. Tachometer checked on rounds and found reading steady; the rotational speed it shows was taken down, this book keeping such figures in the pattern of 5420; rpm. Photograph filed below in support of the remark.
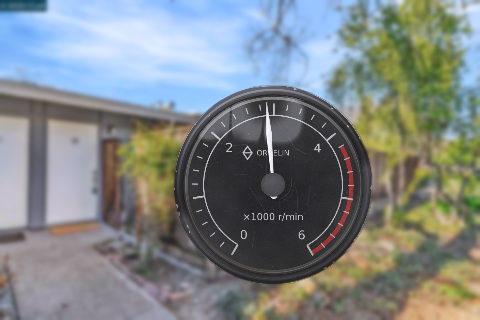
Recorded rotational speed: 2900; rpm
